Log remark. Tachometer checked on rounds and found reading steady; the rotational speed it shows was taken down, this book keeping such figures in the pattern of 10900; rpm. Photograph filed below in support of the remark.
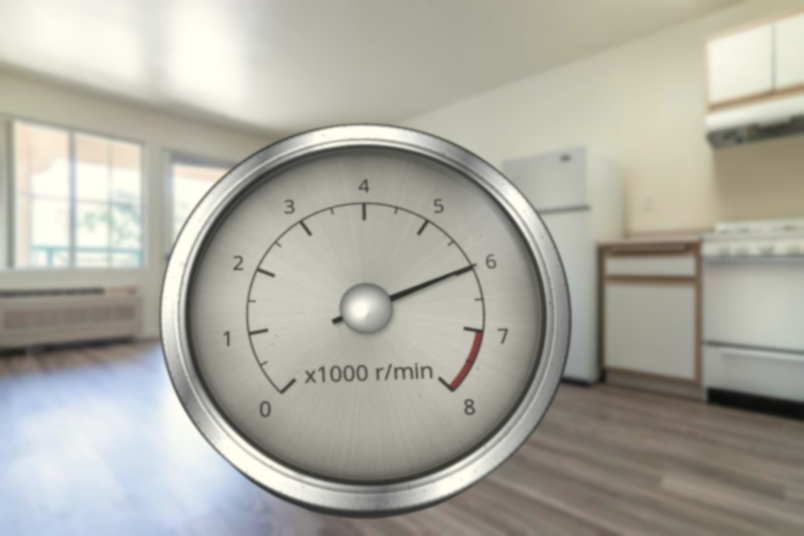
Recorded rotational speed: 6000; rpm
